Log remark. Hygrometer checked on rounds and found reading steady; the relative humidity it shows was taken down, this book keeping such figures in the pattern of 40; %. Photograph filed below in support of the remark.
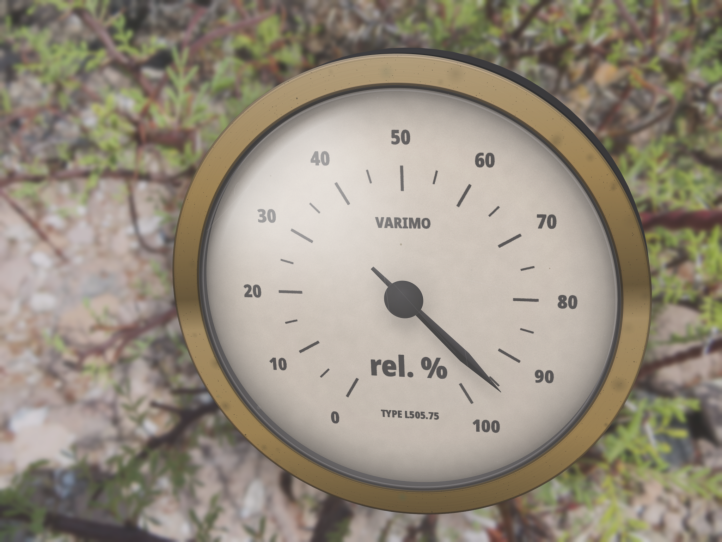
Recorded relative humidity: 95; %
